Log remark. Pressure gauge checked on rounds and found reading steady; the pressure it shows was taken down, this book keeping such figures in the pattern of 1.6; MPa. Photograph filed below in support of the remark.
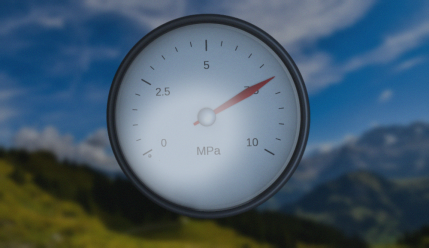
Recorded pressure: 7.5; MPa
